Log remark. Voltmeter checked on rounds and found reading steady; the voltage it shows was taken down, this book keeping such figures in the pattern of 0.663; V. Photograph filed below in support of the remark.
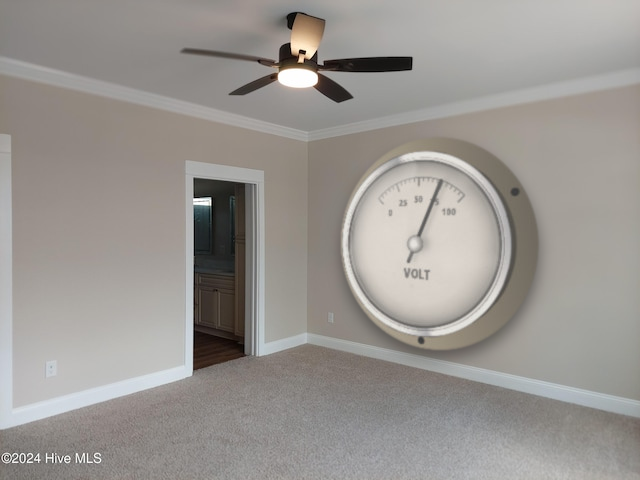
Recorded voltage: 75; V
